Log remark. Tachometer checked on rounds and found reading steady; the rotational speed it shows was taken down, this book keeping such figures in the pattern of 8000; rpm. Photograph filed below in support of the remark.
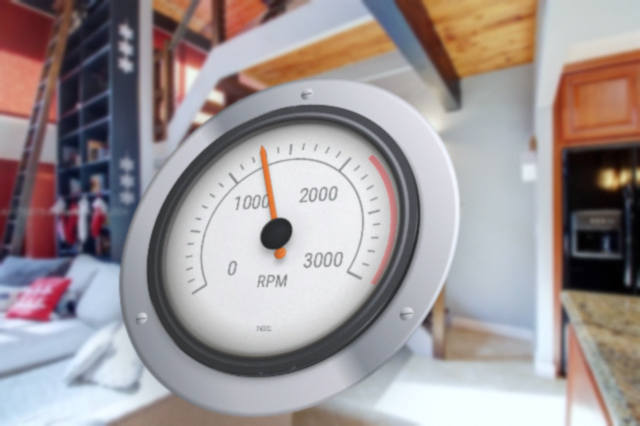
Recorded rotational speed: 1300; rpm
